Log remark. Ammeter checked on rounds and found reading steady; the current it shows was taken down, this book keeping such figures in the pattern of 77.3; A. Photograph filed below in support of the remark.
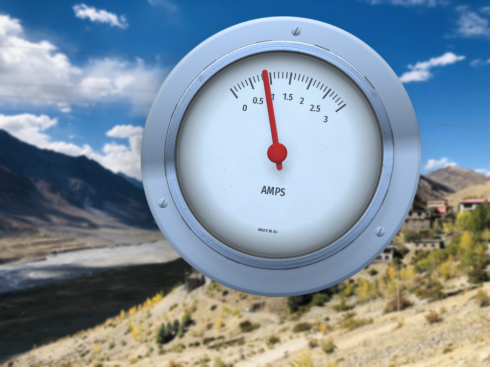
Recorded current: 0.9; A
